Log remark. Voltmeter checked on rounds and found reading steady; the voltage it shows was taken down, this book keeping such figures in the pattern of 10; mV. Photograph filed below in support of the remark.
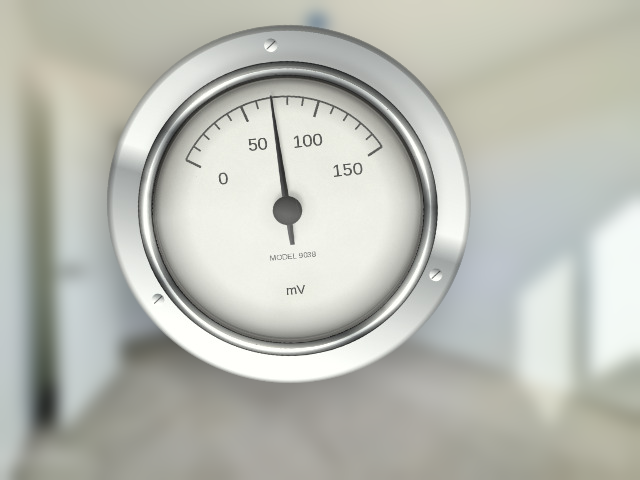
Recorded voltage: 70; mV
